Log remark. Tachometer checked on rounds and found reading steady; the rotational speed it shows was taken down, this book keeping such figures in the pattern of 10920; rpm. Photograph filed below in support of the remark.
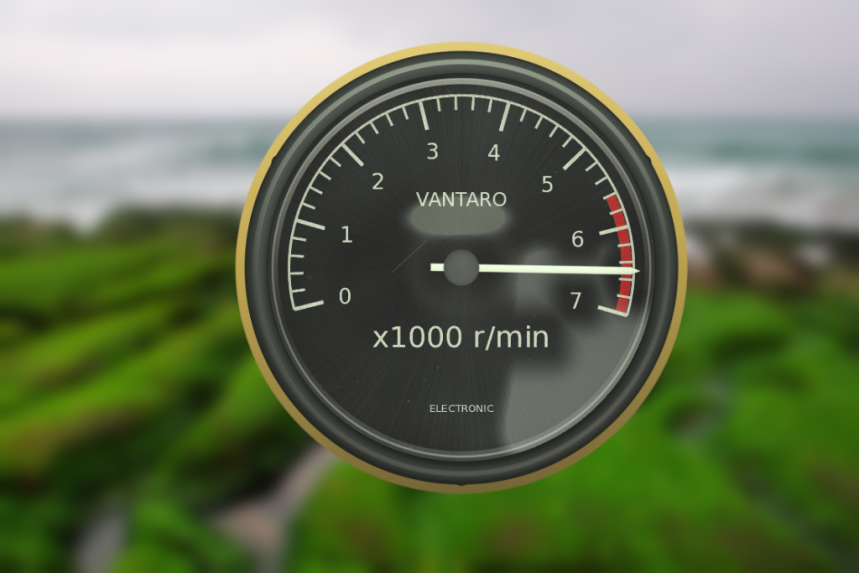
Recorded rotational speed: 6500; rpm
